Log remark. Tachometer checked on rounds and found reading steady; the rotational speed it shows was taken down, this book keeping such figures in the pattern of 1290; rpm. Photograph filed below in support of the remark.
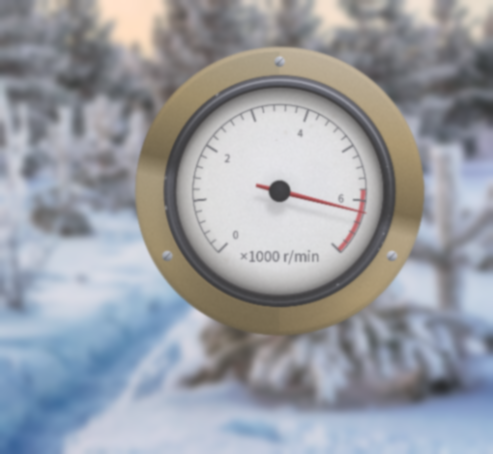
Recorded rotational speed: 6200; rpm
